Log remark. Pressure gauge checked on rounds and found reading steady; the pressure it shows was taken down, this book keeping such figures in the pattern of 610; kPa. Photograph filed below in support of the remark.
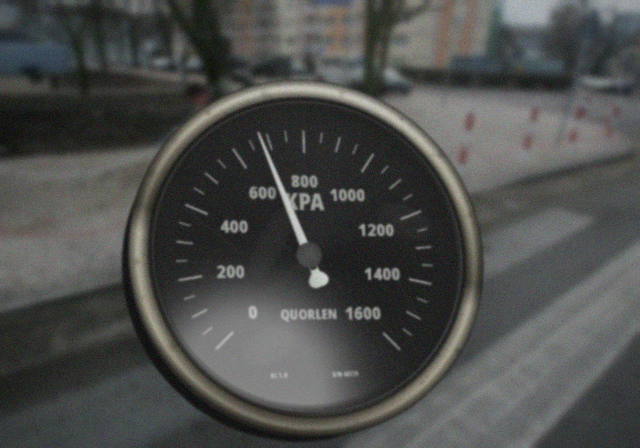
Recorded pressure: 675; kPa
